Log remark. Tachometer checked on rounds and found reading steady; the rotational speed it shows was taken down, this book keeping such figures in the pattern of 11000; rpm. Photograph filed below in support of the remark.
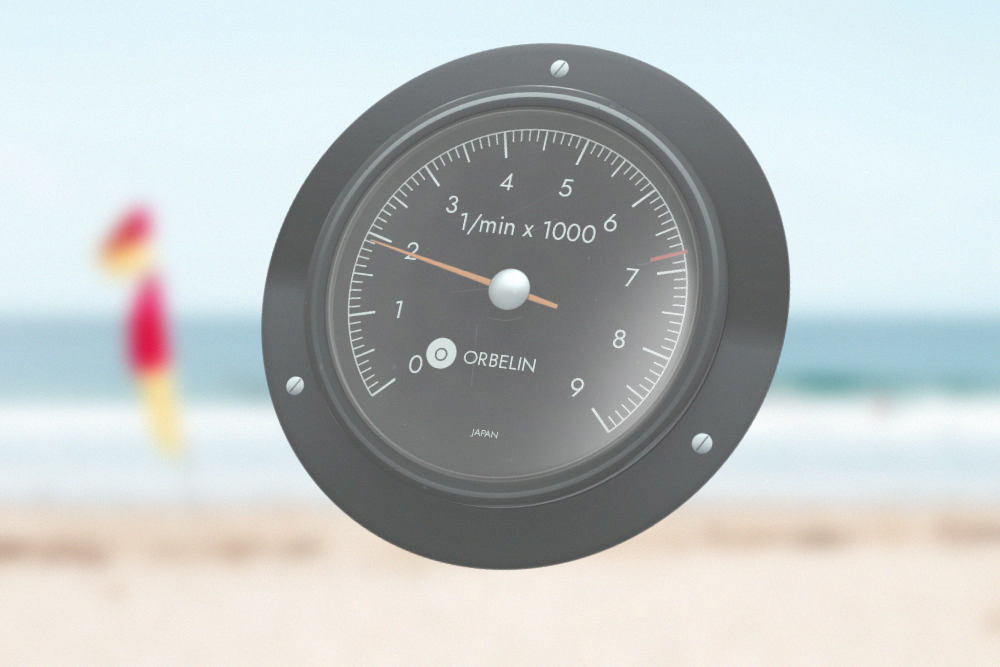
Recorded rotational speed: 1900; rpm
